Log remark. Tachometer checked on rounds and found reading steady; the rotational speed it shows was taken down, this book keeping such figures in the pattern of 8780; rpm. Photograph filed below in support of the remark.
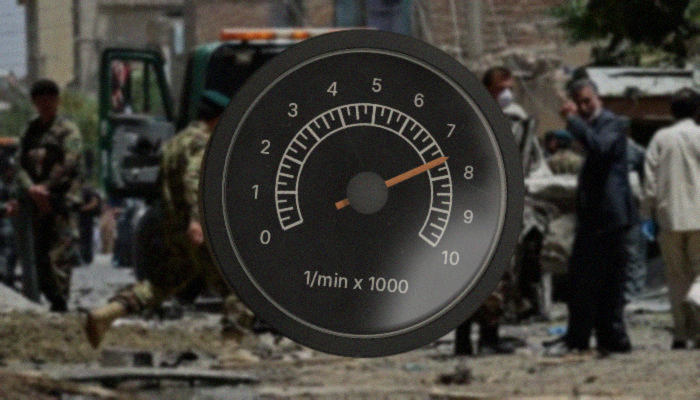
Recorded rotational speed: 7500; rpm
